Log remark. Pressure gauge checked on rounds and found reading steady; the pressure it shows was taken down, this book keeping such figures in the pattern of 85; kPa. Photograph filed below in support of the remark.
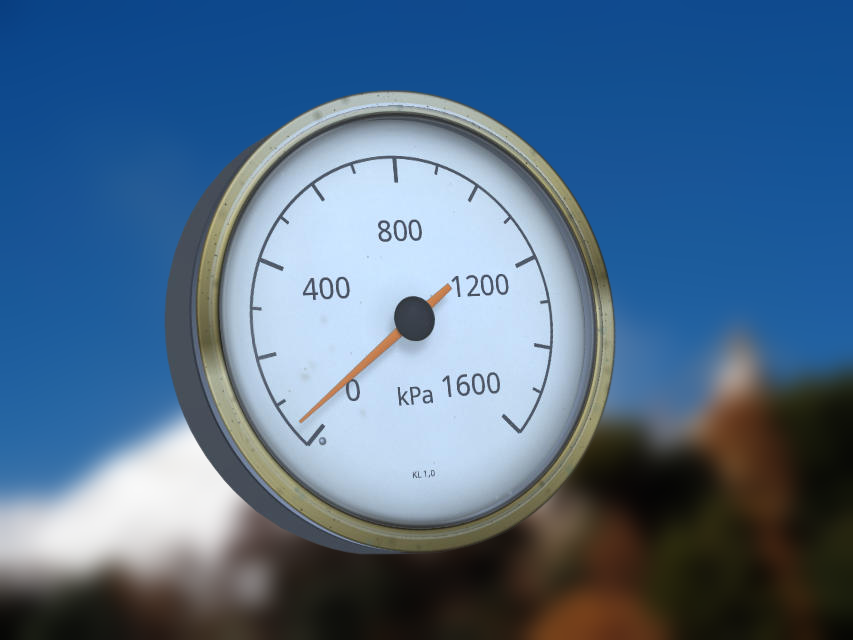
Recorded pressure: 50; kPa
